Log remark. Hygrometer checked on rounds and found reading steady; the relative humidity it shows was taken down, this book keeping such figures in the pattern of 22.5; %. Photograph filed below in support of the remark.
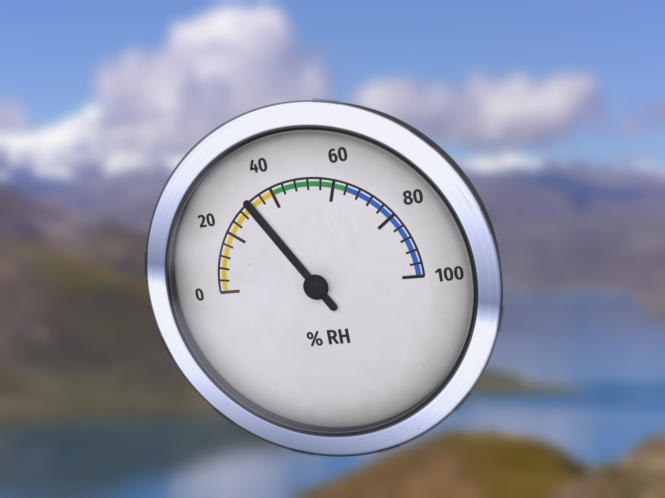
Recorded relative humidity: 32; %
